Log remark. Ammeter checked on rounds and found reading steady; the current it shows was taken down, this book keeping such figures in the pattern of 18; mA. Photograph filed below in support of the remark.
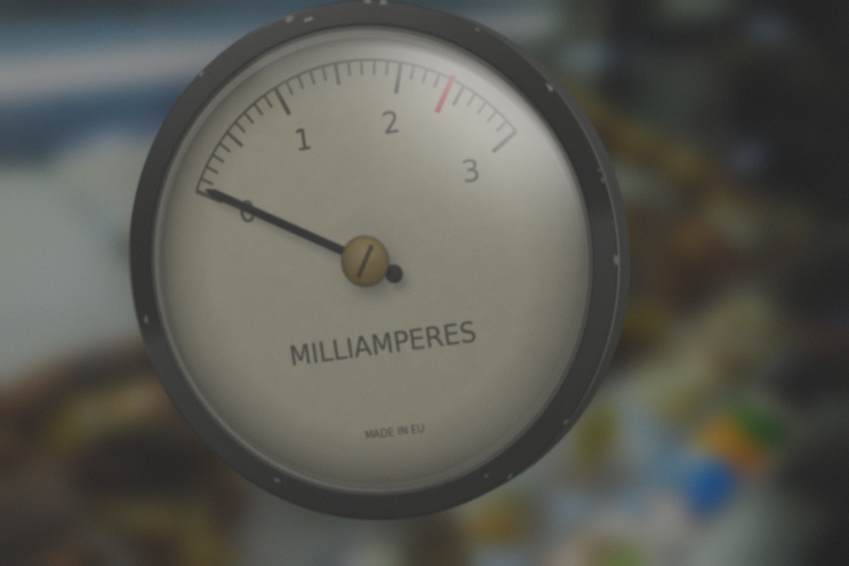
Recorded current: 0.05; mA
